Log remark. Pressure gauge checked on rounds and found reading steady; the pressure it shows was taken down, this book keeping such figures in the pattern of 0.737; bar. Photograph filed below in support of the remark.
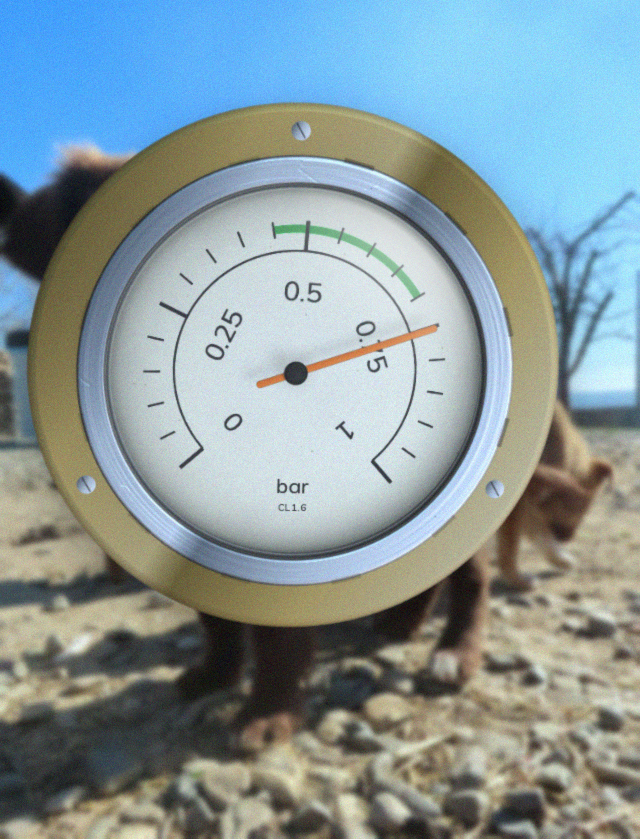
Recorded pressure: 0.75; bar
